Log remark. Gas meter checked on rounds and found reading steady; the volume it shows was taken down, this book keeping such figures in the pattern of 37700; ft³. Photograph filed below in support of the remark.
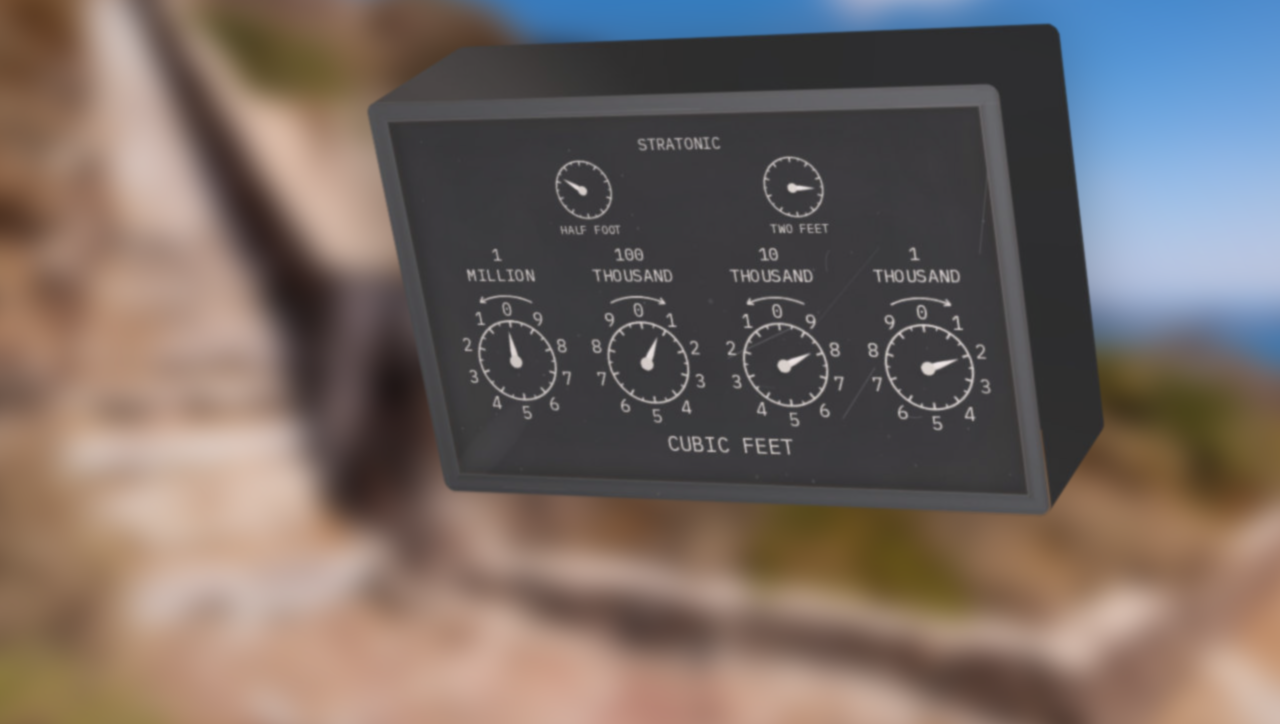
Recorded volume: 8200; ft³
